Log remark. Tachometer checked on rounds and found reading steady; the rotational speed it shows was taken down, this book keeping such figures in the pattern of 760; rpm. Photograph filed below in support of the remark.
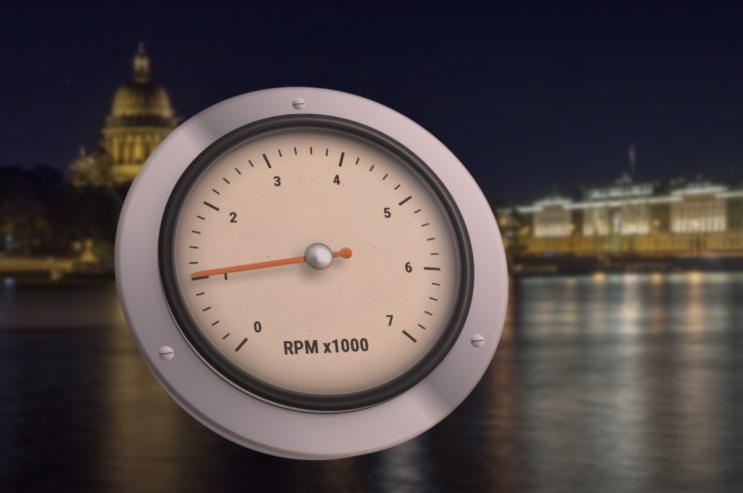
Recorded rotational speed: 1000; rpm
